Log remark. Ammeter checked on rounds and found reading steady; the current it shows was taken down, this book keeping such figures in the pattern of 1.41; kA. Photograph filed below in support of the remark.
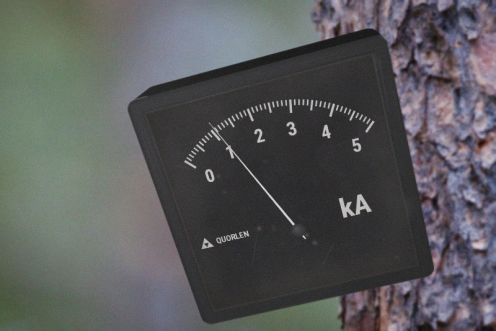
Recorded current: 1.1; kA
